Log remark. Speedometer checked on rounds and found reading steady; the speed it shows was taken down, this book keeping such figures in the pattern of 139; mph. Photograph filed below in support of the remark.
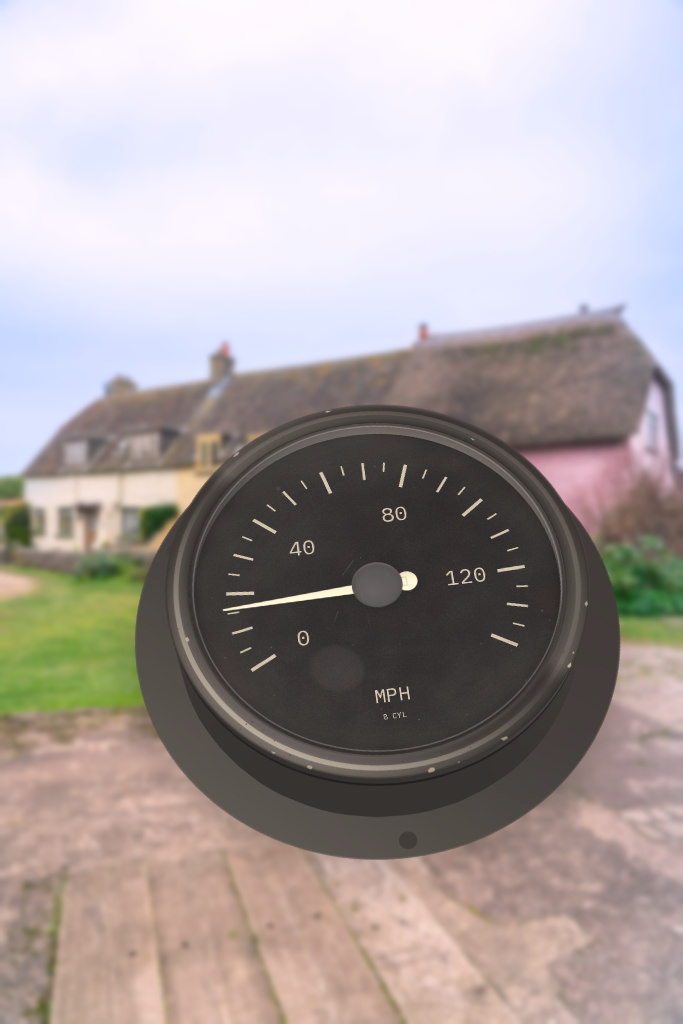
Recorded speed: 15; mph
